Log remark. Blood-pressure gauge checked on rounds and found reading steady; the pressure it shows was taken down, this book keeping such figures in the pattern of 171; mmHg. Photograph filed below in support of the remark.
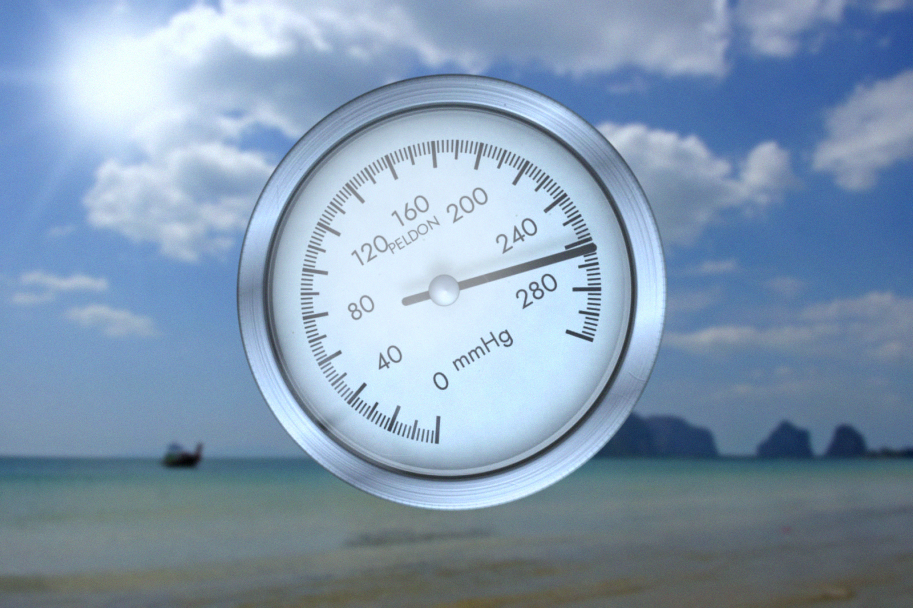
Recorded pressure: 264; mmHg
